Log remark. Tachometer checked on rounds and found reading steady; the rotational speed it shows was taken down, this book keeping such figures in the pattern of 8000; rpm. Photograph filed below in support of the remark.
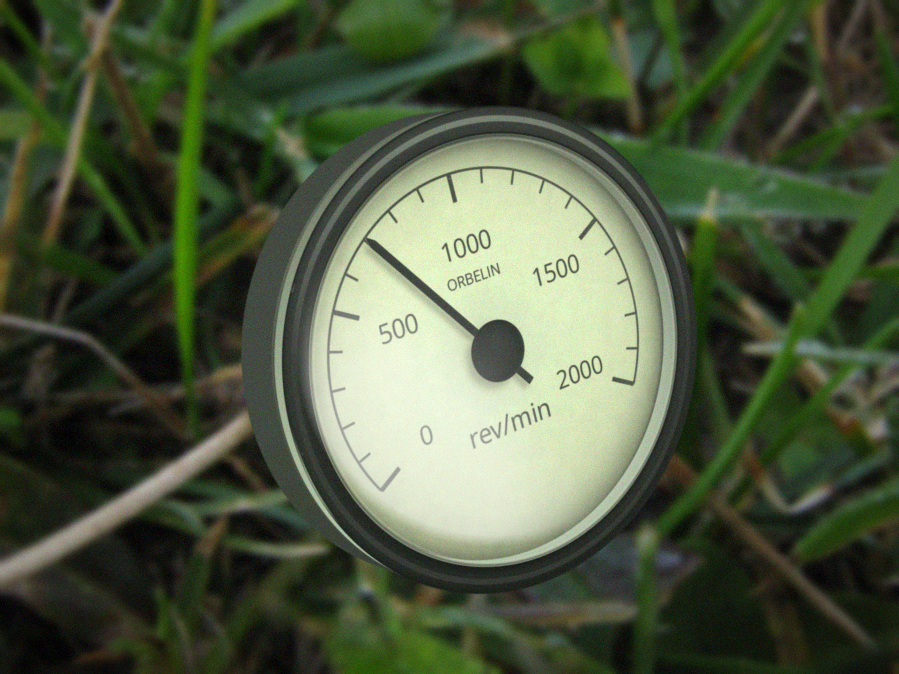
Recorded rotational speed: 700; rpm
